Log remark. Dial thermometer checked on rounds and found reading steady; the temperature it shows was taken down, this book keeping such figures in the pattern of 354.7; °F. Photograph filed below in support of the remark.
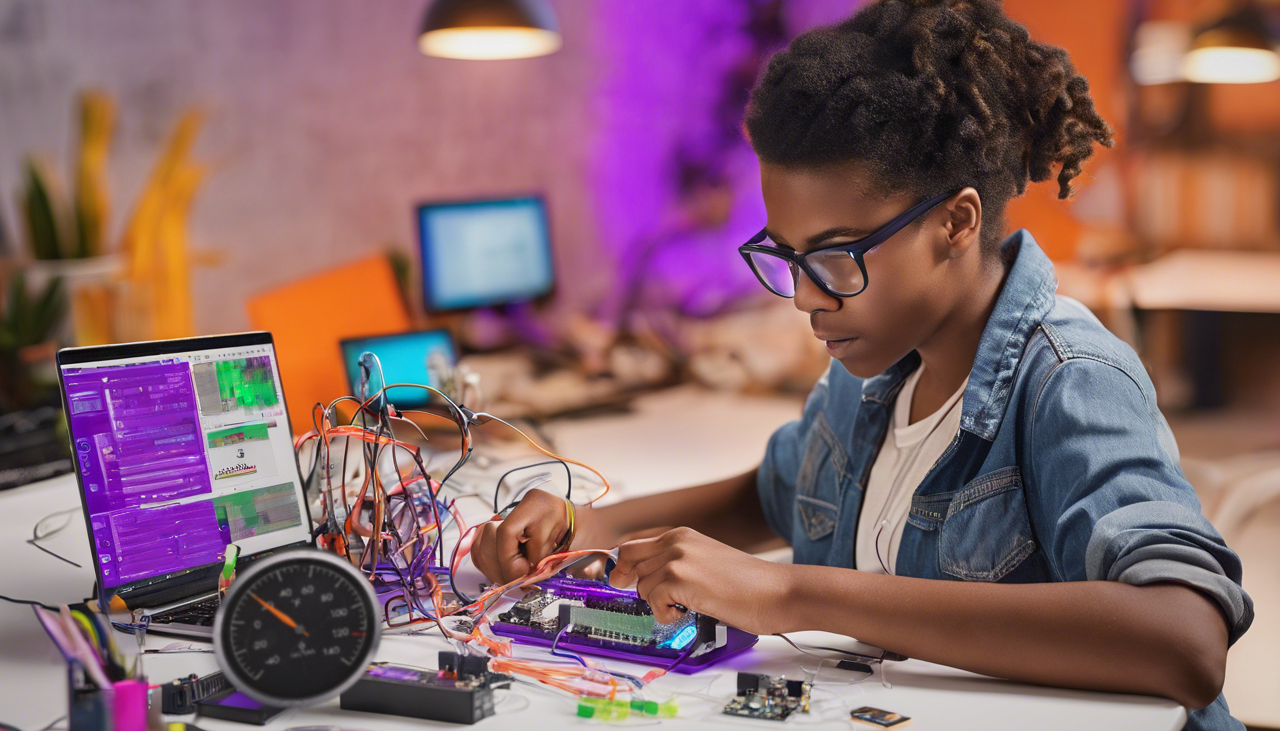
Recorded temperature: 20; °F
